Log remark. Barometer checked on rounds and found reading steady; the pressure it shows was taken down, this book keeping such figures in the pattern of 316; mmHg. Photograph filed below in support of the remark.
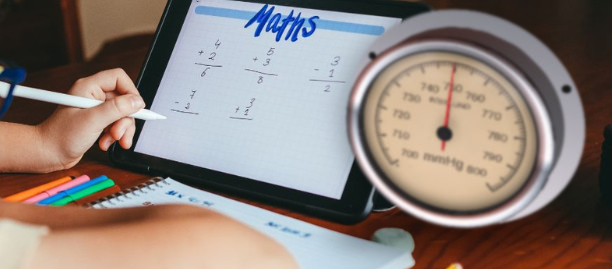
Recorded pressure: 750; mmHg
